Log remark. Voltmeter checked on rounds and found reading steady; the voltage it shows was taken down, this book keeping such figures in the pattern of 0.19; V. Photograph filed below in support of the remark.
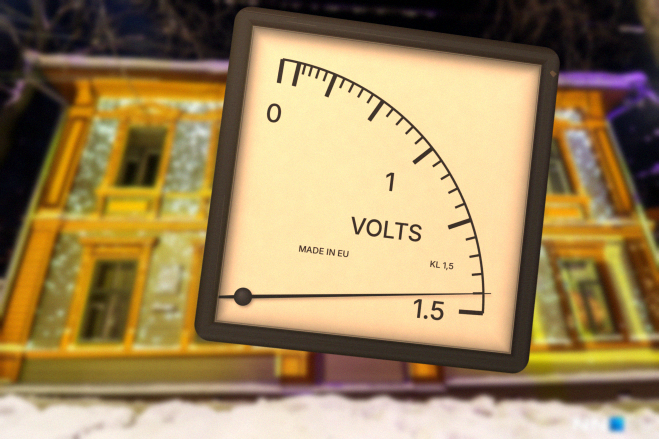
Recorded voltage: 1.45; V
